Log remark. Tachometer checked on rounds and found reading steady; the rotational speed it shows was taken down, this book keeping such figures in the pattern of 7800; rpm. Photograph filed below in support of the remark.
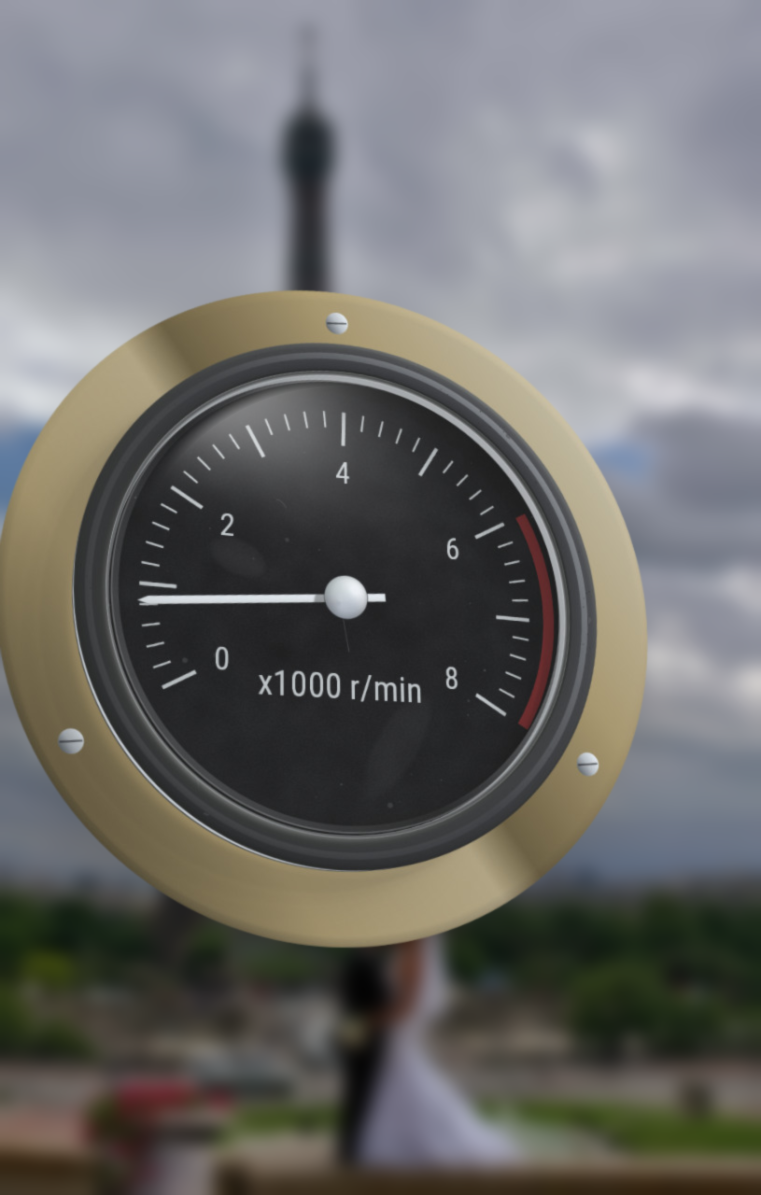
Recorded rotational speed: 800; rpm
